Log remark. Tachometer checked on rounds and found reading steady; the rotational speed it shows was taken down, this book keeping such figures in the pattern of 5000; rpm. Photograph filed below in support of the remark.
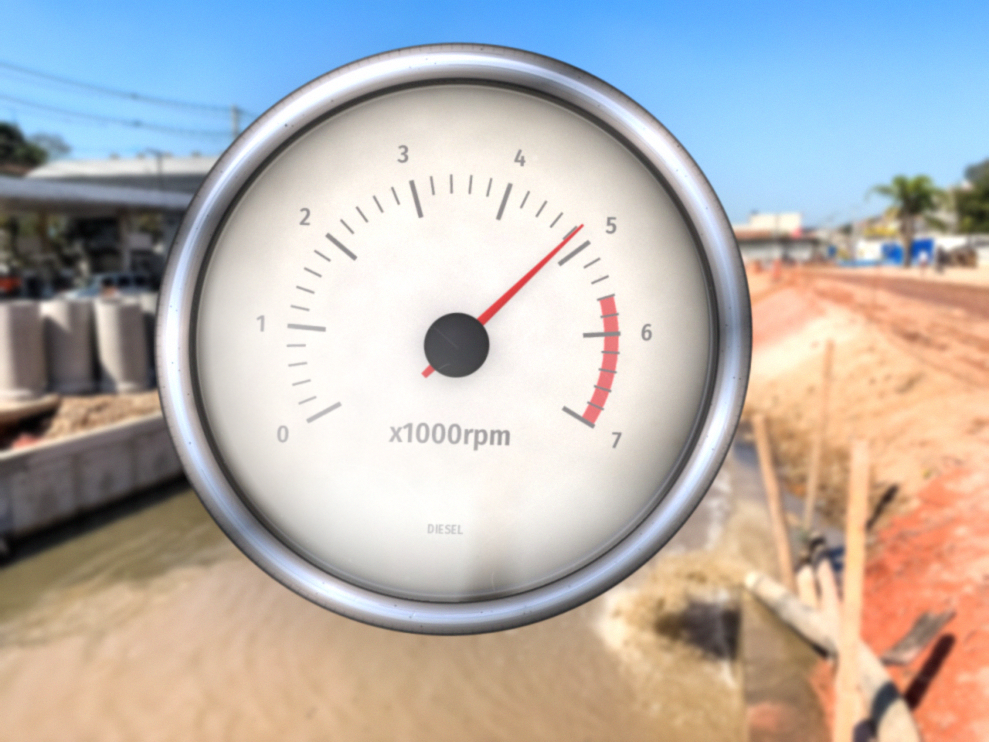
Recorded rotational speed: 4800; rpm
